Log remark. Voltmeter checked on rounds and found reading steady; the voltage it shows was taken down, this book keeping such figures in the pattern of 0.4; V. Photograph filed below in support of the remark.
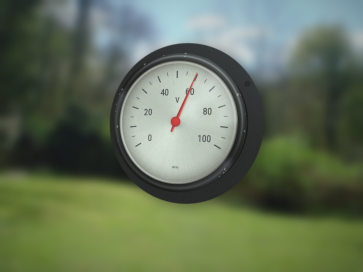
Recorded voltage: 60; V
